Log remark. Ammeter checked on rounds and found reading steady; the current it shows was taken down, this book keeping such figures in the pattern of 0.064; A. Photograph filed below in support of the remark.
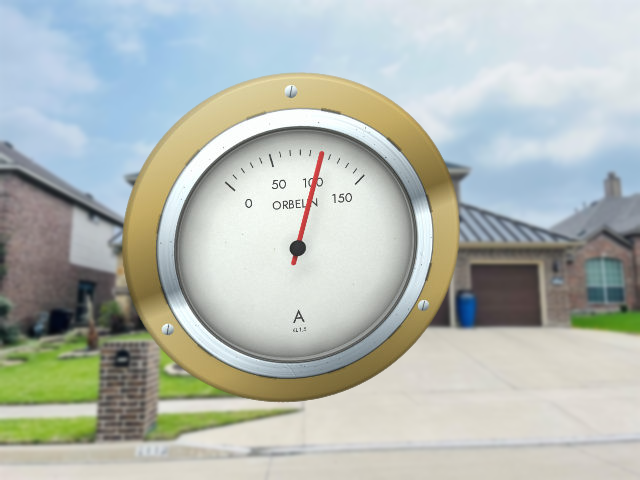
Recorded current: 100; A
